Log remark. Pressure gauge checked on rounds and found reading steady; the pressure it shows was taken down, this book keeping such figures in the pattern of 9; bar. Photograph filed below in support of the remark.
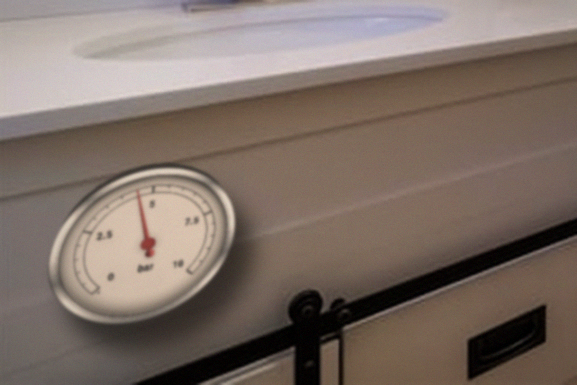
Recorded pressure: 4.5; bar
